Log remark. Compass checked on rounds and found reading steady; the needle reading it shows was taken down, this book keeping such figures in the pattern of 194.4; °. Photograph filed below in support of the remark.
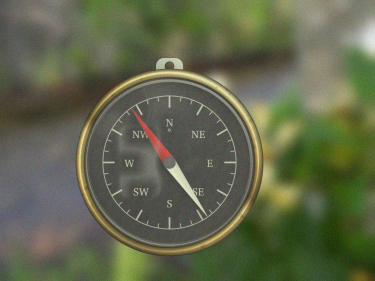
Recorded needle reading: 325; °
